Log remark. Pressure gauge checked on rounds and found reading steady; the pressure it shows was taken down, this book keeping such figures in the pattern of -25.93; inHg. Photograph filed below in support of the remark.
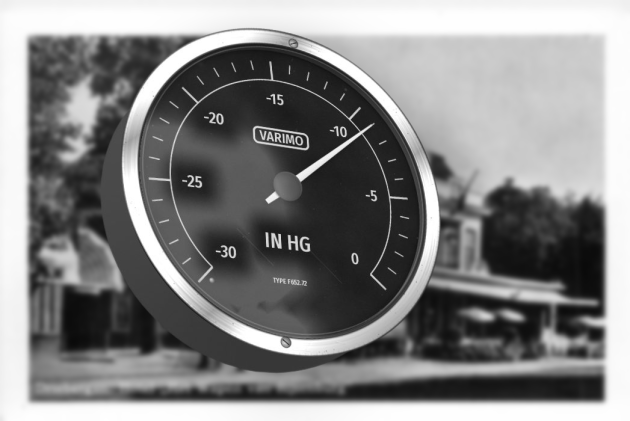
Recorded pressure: -9; inHg
